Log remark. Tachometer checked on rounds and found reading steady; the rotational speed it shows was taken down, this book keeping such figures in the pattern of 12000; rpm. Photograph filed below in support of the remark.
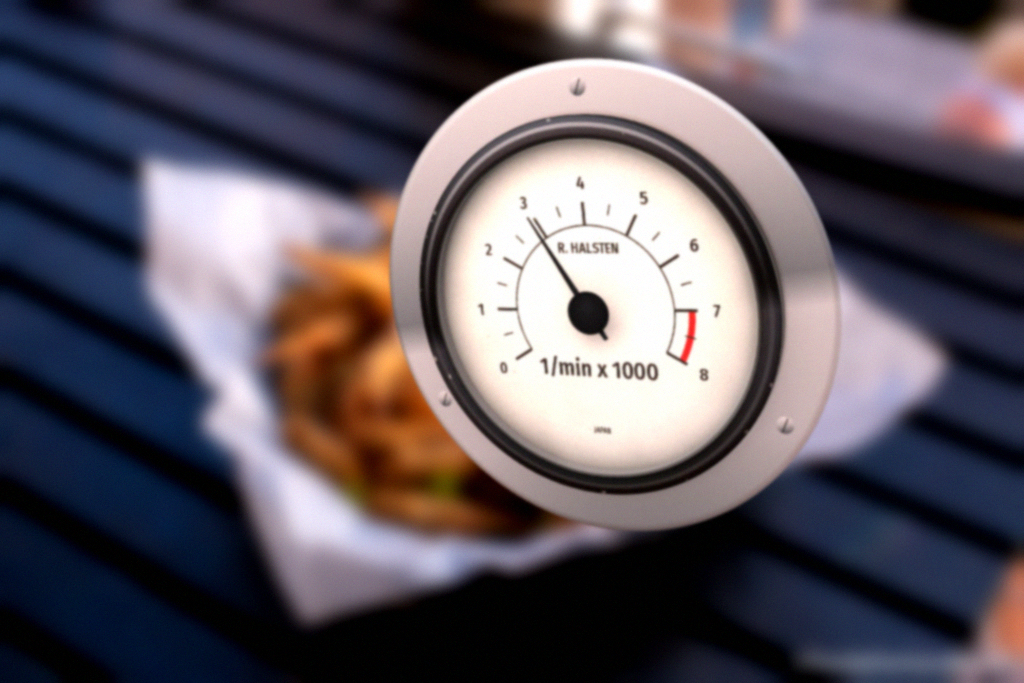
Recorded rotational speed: 3000; rpm
